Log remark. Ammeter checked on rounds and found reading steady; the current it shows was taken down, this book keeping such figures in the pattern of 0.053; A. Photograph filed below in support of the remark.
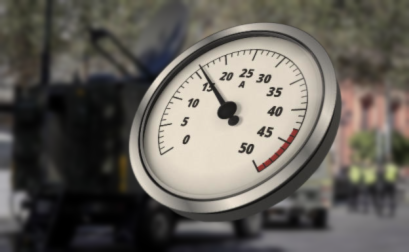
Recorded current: 16; A
